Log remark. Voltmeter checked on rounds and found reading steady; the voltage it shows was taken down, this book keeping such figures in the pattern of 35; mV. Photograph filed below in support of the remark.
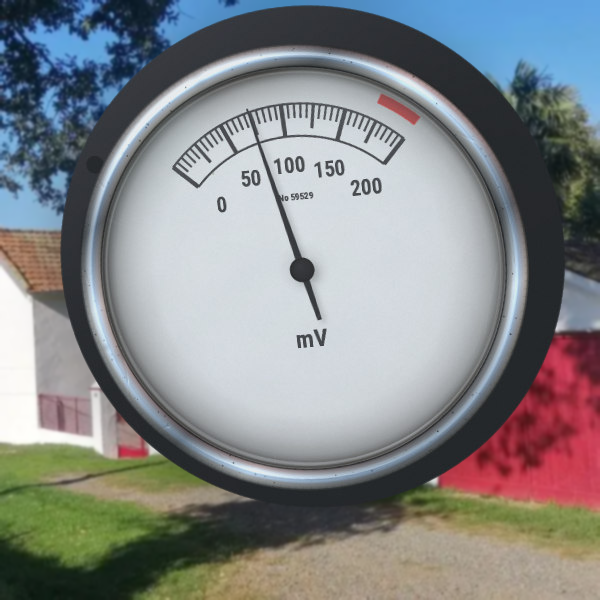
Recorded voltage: 75; mV
